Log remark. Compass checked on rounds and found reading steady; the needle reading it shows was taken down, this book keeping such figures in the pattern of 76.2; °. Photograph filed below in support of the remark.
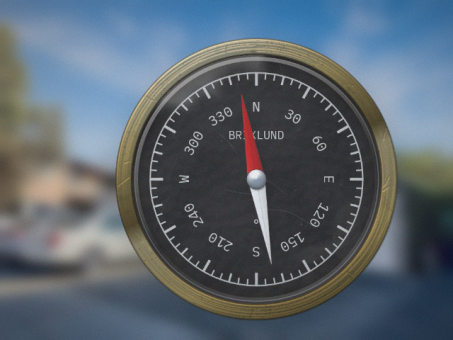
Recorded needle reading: 350; °
